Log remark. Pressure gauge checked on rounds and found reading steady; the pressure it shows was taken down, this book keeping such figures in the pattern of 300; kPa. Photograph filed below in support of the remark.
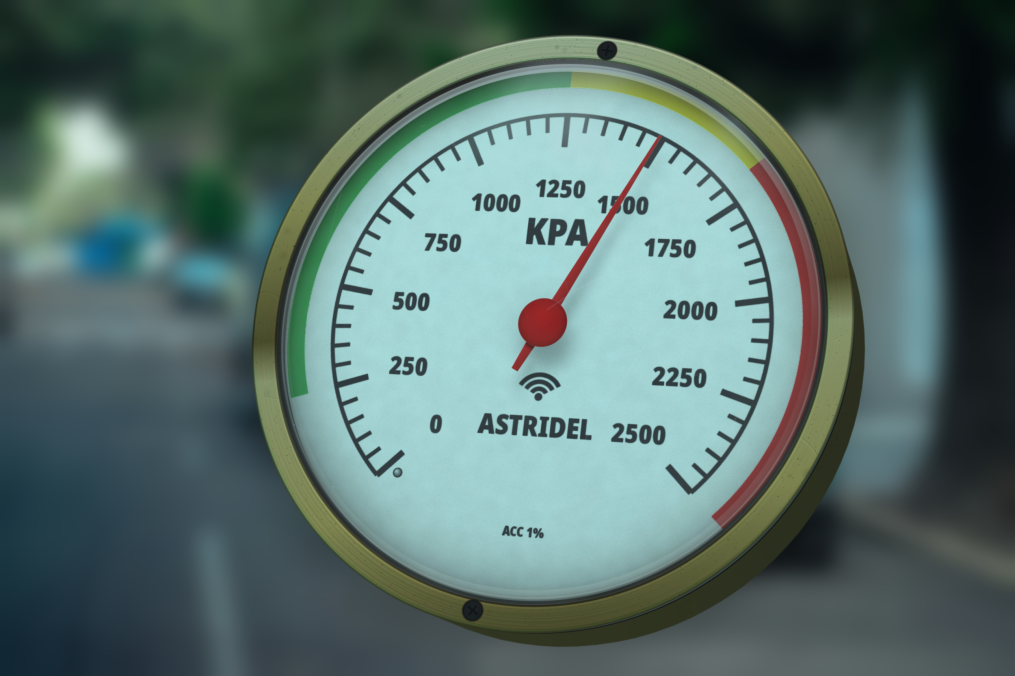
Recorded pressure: 1500; kPa
